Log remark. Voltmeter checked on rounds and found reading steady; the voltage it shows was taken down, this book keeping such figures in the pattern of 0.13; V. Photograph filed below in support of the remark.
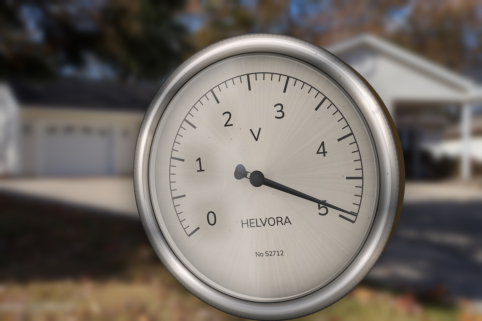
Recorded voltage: 4.9; V
